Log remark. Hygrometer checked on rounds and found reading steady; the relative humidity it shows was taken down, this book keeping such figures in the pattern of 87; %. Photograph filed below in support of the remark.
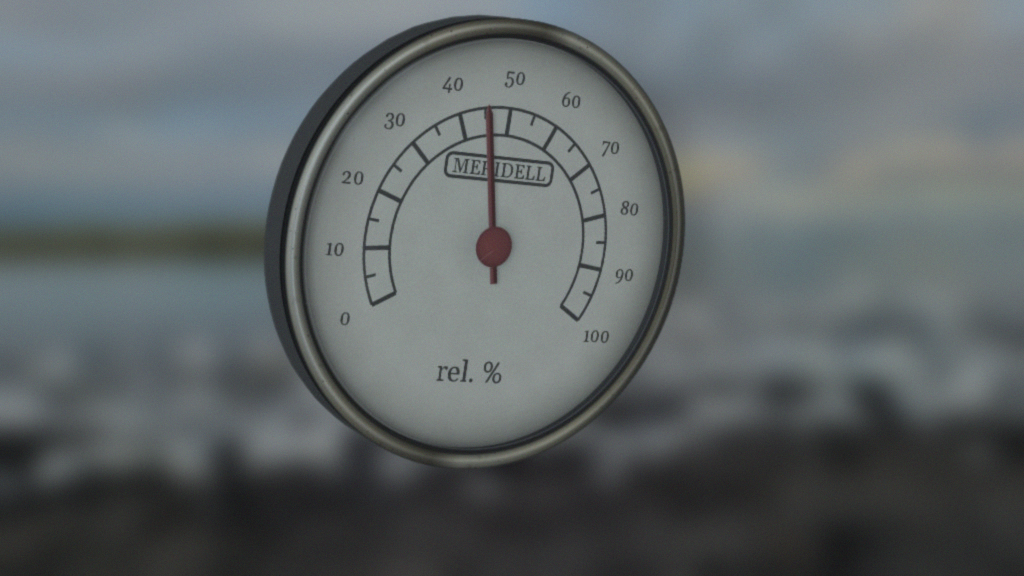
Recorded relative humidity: 45; %
